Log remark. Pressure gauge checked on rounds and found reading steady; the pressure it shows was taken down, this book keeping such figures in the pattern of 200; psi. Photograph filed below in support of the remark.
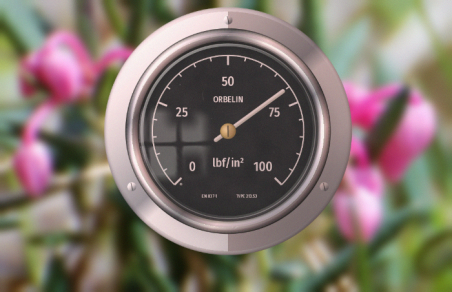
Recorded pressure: 70; psi
